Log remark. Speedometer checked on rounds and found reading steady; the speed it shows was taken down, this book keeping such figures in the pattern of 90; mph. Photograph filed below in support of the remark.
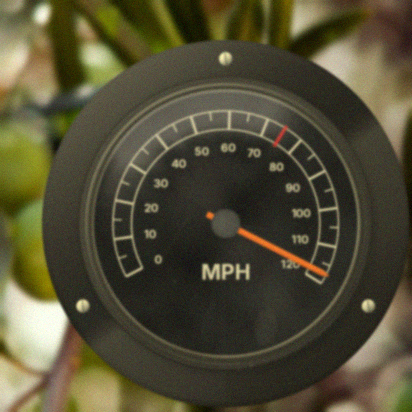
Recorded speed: 117.5; mph
